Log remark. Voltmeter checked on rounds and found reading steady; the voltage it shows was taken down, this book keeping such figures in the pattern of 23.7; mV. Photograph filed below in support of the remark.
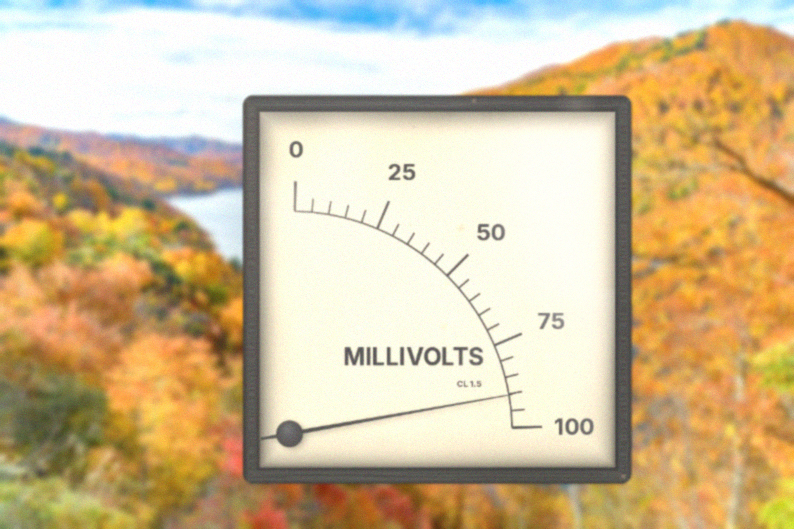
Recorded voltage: 90; mV
